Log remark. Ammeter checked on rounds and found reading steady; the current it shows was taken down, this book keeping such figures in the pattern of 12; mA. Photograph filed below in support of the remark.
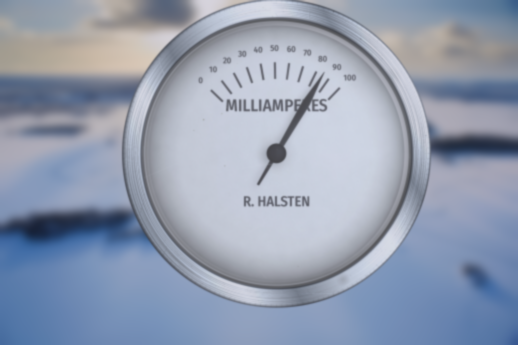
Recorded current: 85; mA
